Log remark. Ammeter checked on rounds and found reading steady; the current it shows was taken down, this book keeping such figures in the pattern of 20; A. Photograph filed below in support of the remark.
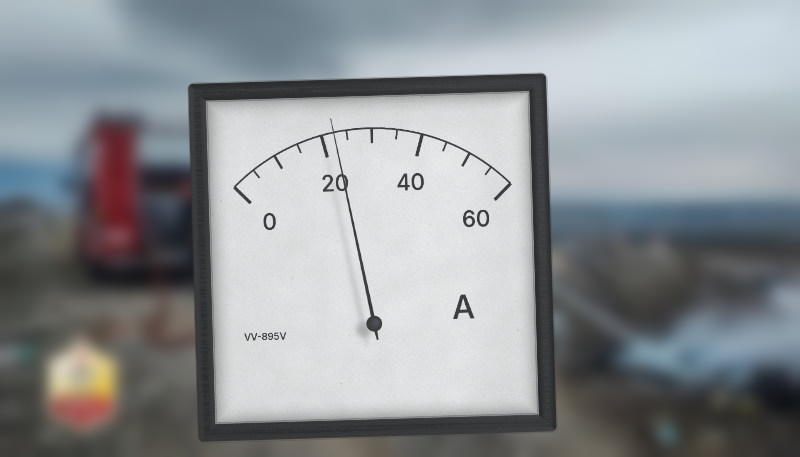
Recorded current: 22.5; A
